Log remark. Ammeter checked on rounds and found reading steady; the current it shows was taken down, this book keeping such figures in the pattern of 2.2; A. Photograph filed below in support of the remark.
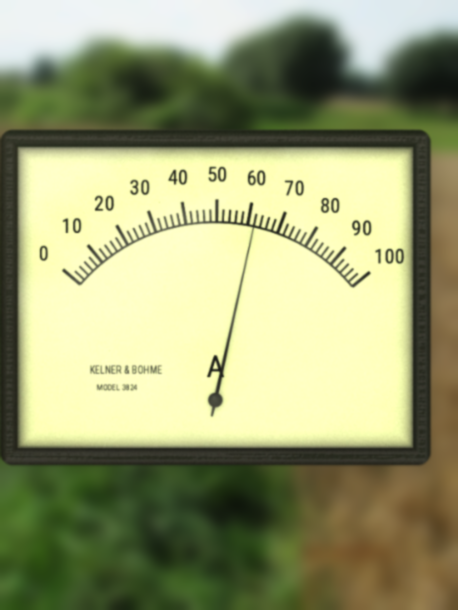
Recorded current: 62; A
